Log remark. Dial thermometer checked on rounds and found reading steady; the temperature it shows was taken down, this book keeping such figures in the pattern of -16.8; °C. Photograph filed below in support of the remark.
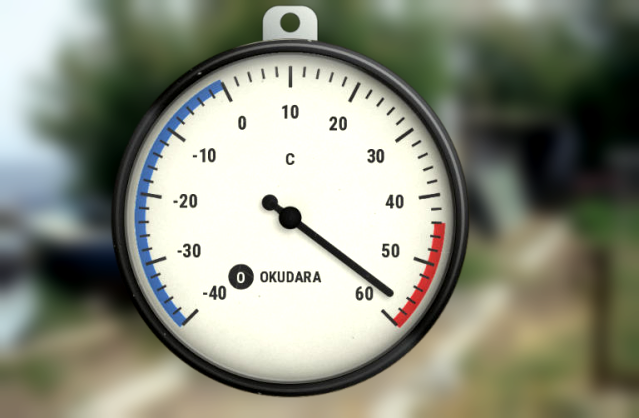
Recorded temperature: 57; °C
